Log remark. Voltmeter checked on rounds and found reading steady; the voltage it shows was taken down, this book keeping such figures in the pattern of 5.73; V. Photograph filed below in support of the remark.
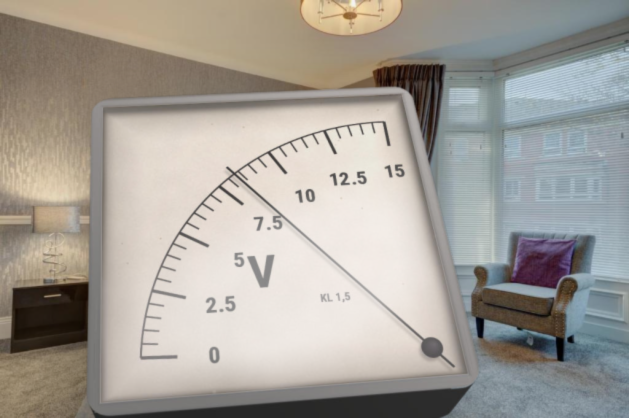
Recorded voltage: 8.25; V
